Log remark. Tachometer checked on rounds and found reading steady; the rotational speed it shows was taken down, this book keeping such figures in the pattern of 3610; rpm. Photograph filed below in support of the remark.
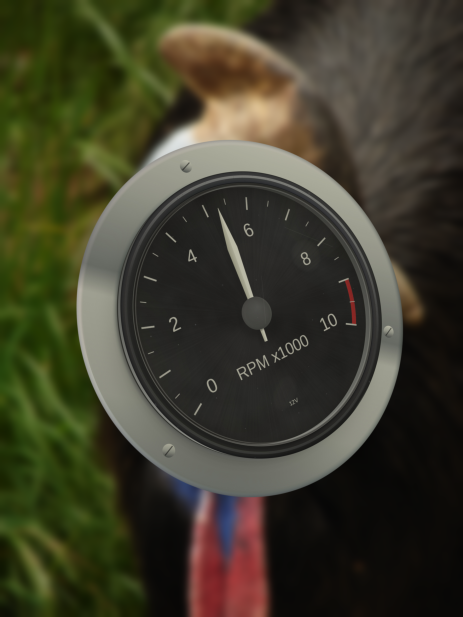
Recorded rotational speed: 5250; rpm
